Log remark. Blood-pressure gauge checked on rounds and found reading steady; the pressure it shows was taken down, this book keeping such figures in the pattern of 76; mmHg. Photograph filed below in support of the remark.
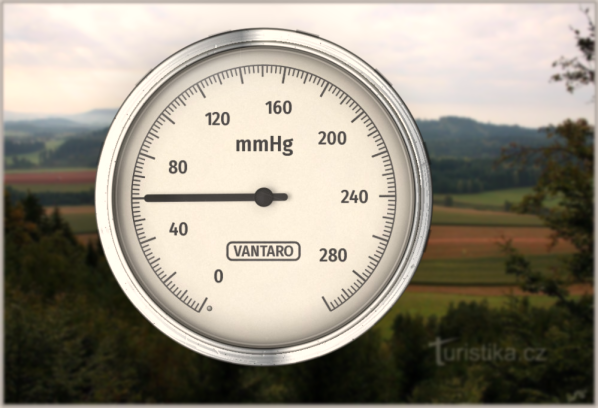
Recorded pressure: 60; mmHg
